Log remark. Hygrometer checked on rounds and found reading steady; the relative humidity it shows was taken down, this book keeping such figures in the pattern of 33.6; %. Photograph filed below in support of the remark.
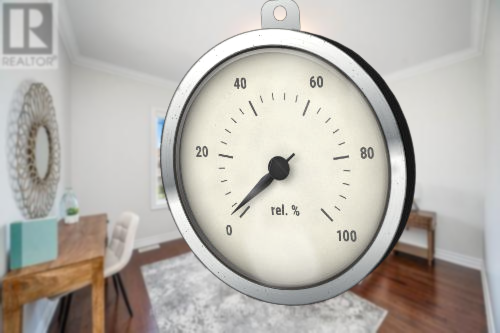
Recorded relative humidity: 2; %
